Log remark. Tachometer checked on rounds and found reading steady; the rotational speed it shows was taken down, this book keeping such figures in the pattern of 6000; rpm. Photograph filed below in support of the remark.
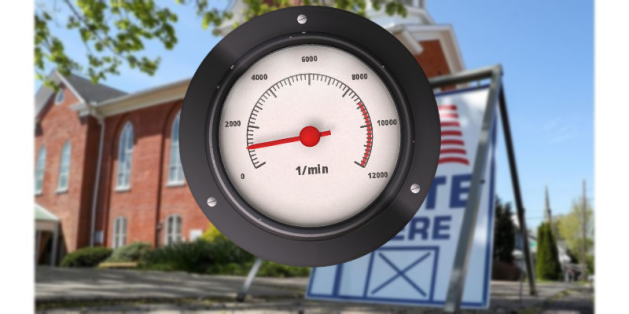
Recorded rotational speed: 1000; rpm
